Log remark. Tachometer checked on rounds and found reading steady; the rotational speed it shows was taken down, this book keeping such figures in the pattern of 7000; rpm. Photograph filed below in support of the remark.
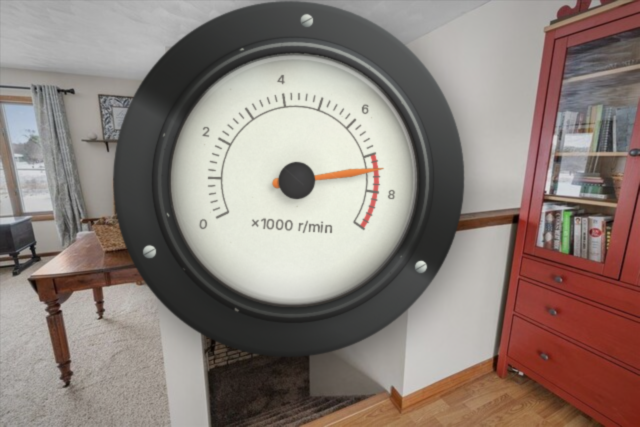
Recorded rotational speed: 7400; rpm
